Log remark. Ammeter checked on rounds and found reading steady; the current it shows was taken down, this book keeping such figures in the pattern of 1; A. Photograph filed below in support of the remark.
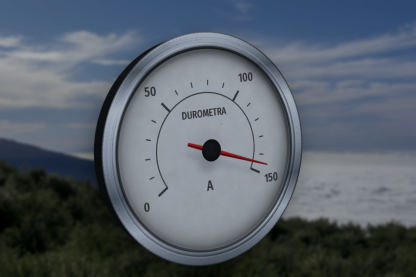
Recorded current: 145; A
